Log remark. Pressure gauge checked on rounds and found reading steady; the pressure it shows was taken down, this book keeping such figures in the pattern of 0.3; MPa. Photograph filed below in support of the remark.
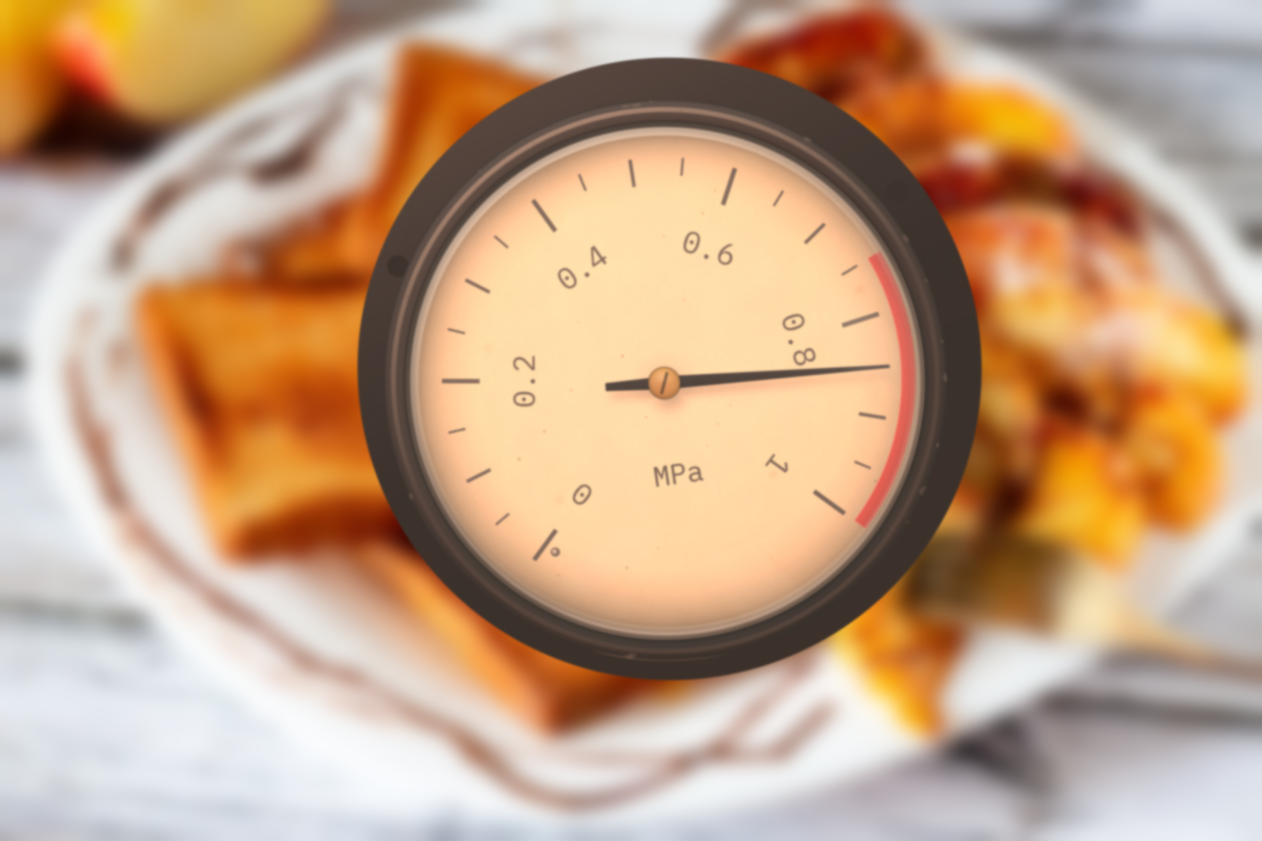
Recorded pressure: 0.85; MPa
